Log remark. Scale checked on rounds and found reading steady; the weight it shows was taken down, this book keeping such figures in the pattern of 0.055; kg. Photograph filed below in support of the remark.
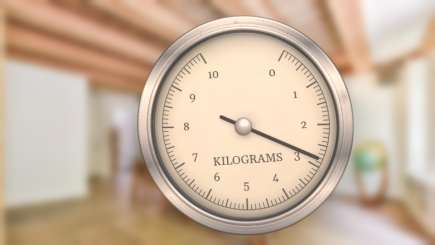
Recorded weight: 2.8; kg
